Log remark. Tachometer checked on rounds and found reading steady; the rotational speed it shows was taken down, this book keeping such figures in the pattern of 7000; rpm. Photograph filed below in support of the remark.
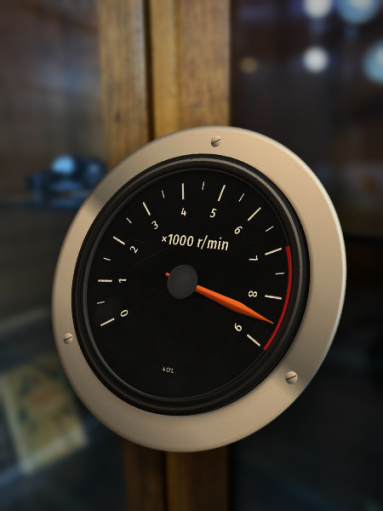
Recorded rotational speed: 8500; rpm
